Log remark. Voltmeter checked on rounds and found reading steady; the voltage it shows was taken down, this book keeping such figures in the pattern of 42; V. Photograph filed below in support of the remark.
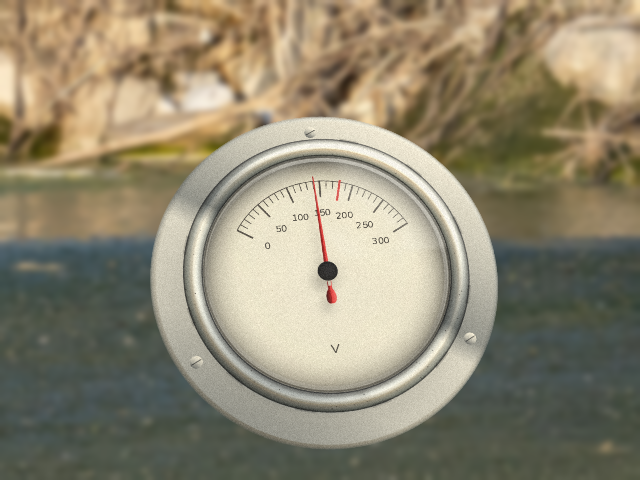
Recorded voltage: 140; V
